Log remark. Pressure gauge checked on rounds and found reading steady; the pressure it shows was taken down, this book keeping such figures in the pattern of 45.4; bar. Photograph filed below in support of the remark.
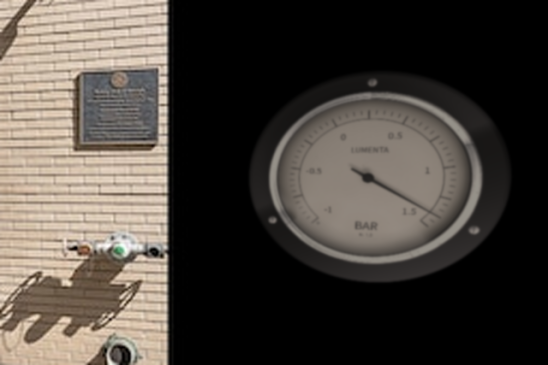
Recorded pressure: 1.4; bar
